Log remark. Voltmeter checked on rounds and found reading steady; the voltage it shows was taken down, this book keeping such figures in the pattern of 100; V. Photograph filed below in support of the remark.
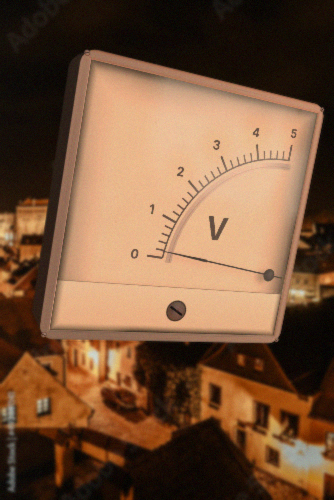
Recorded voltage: 0.2; V
